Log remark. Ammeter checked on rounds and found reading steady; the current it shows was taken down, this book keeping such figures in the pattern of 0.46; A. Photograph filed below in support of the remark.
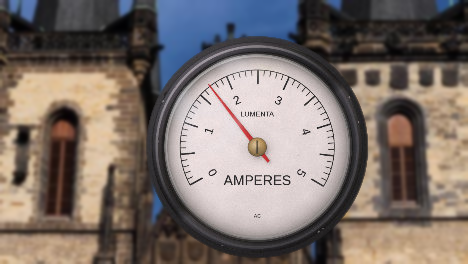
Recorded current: 1.7; A
